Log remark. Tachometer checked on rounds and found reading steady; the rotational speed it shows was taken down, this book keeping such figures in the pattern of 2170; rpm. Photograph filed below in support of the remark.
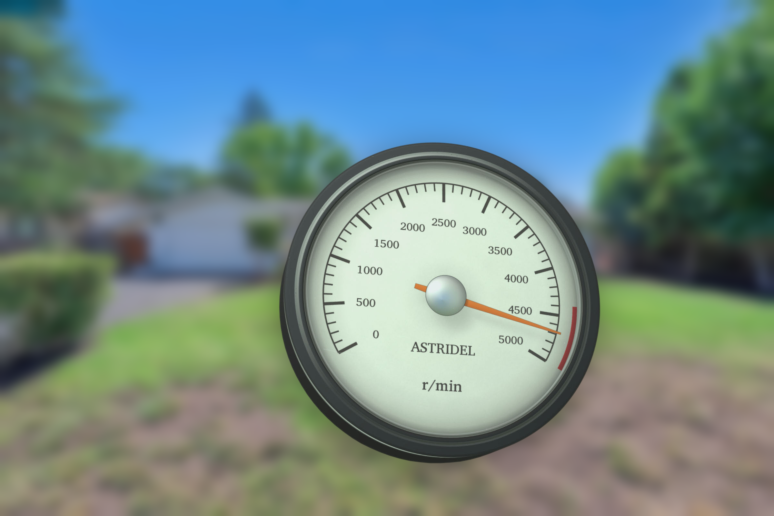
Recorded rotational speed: 4700; rpm
